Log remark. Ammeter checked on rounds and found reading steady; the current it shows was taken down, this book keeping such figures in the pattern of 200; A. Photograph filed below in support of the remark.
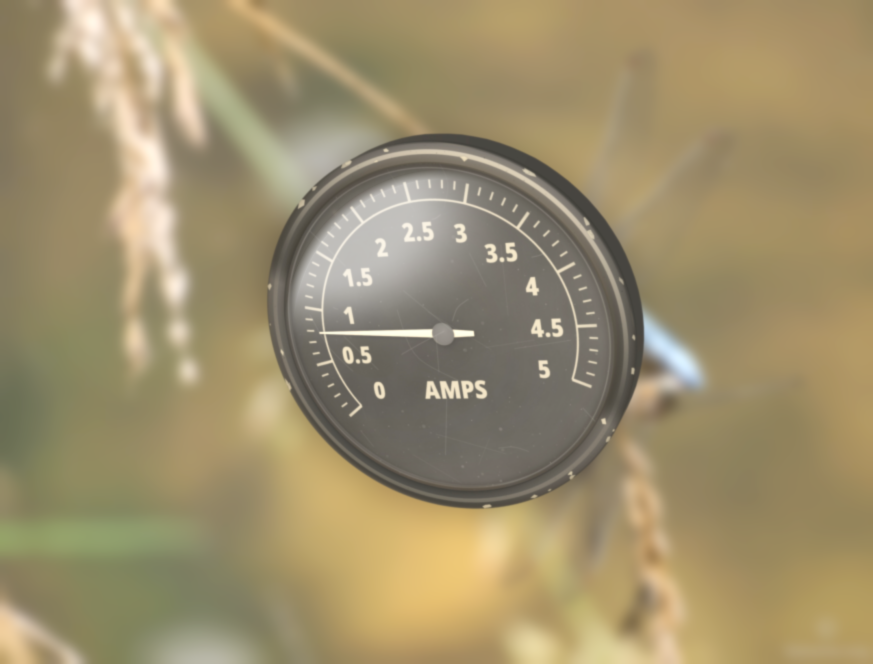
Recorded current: 0.8; A
